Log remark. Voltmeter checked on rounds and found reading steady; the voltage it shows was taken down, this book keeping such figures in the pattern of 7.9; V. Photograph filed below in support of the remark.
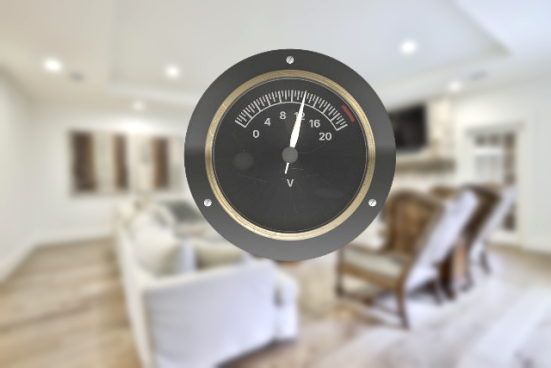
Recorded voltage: 12; V
